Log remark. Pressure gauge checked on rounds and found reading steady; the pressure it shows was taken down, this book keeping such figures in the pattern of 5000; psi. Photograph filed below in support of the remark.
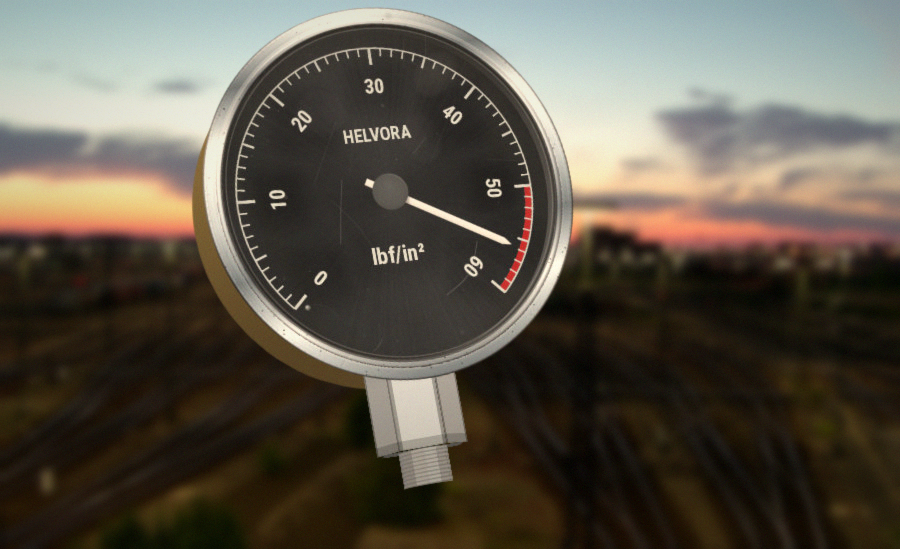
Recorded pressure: 56; psi
